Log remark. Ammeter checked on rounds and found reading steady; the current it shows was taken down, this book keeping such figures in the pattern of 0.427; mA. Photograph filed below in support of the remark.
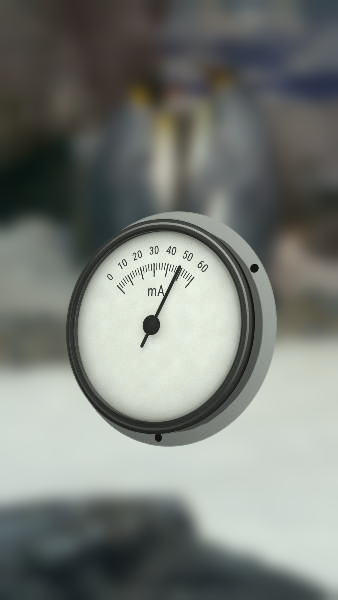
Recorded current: 50; mA
